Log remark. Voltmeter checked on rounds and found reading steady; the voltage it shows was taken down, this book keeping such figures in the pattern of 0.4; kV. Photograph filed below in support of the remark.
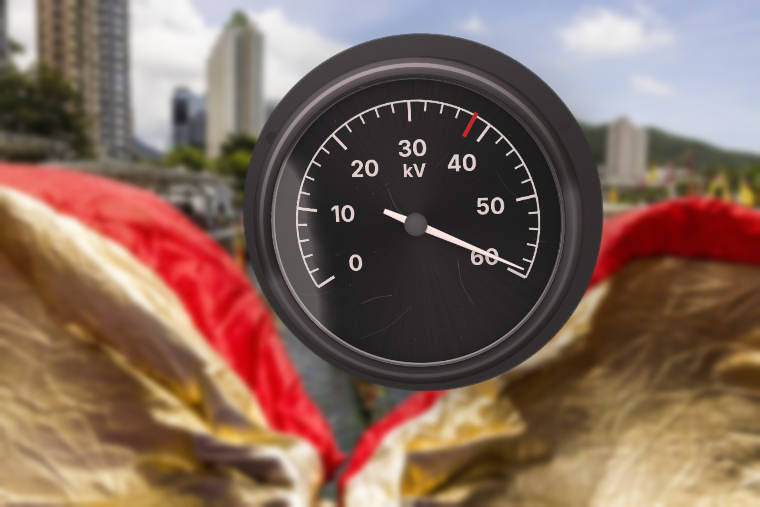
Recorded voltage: 59; kV
